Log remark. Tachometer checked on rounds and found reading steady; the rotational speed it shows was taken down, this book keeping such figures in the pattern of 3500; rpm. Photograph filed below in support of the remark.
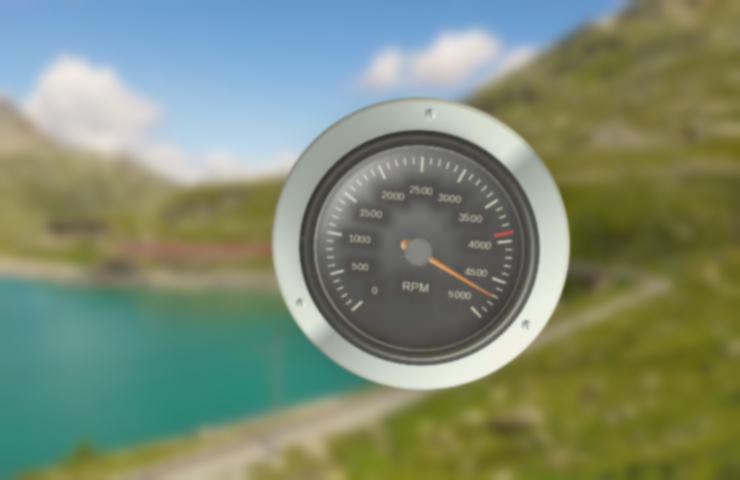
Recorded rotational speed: 4700; rpm
